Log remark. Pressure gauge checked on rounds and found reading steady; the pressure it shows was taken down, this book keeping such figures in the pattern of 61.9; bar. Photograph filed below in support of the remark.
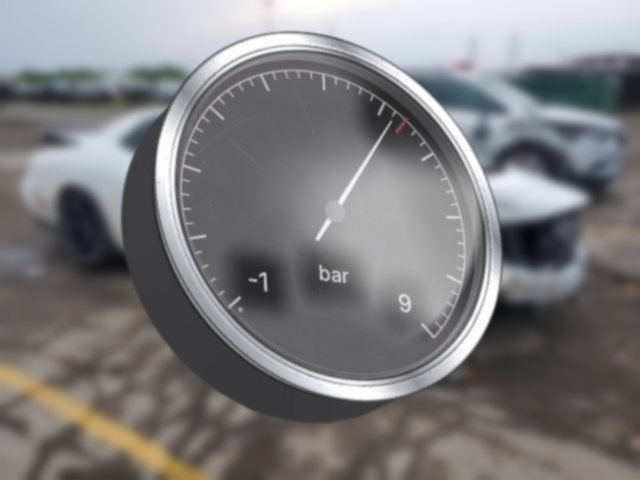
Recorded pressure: 5.2; bar
